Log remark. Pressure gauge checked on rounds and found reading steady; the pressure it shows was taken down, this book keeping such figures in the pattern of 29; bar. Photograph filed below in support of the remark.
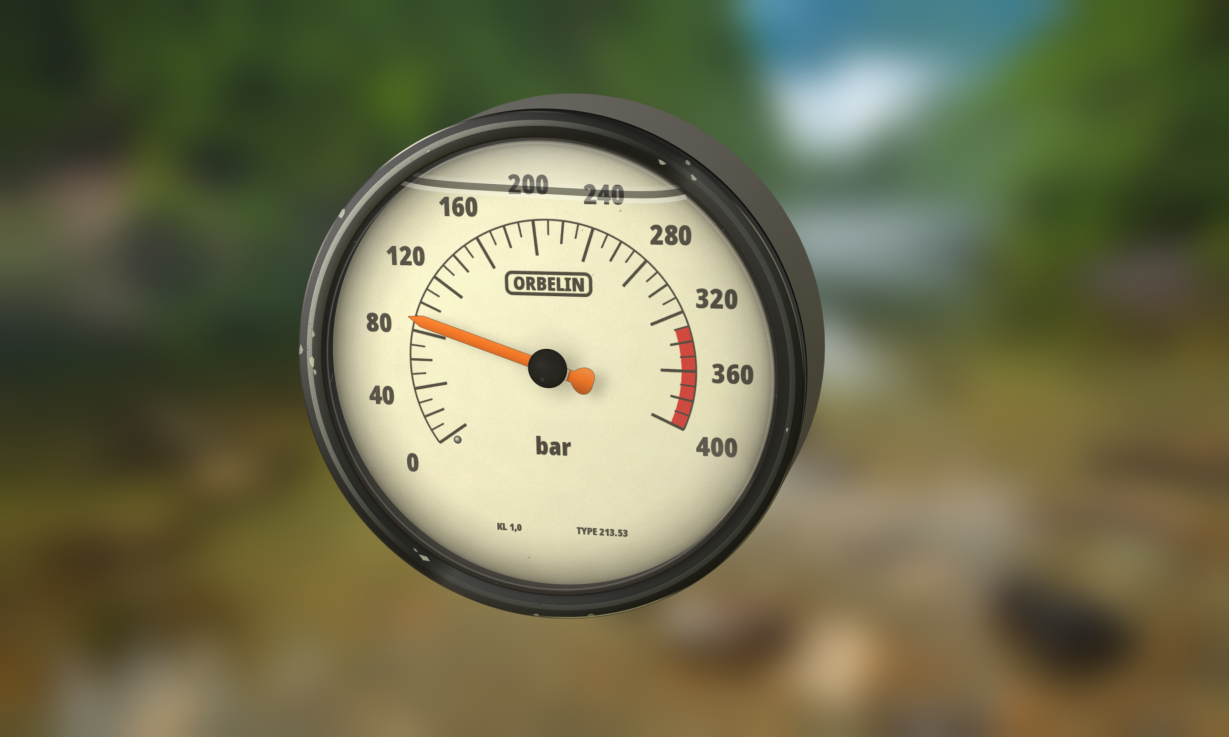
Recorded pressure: 90; bar
